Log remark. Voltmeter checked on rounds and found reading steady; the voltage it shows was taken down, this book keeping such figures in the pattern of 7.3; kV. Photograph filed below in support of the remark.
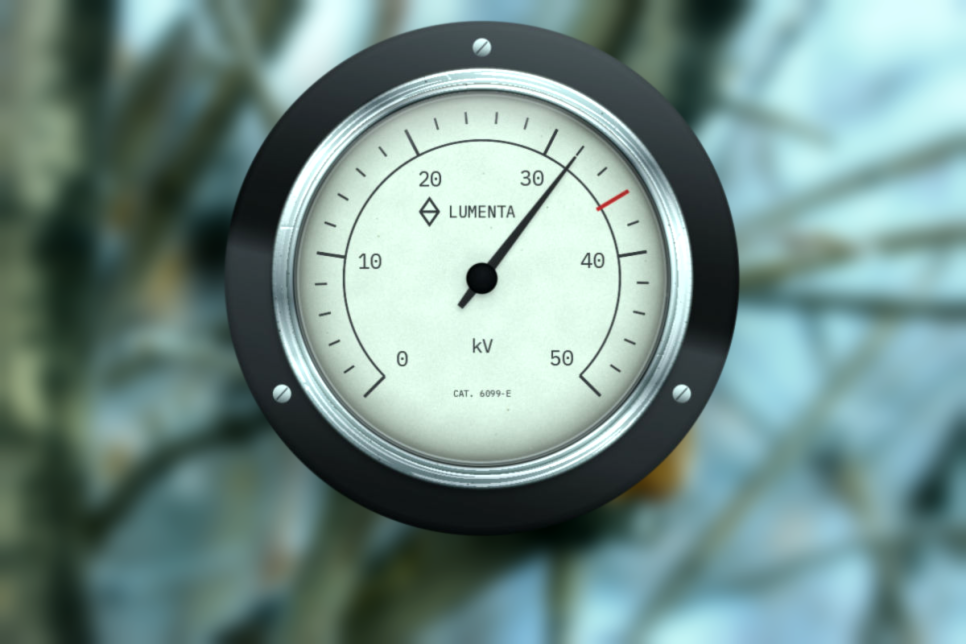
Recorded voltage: 32; kV
